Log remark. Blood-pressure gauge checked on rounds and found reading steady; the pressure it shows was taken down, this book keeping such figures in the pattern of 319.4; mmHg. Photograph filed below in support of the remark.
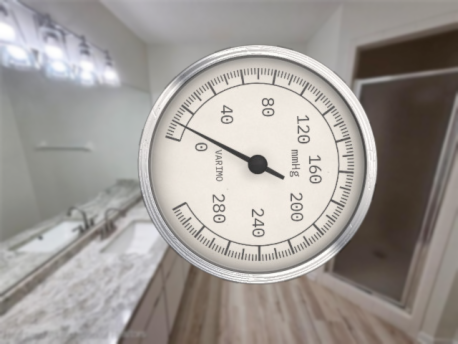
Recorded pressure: 10; mmHg
